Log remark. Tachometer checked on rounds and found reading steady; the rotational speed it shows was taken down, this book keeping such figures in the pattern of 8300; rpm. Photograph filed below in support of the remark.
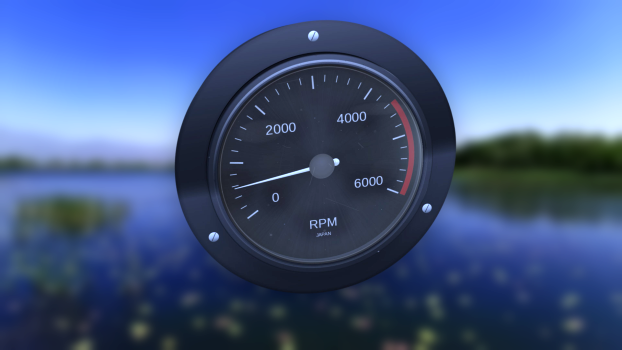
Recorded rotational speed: 600; rpm
